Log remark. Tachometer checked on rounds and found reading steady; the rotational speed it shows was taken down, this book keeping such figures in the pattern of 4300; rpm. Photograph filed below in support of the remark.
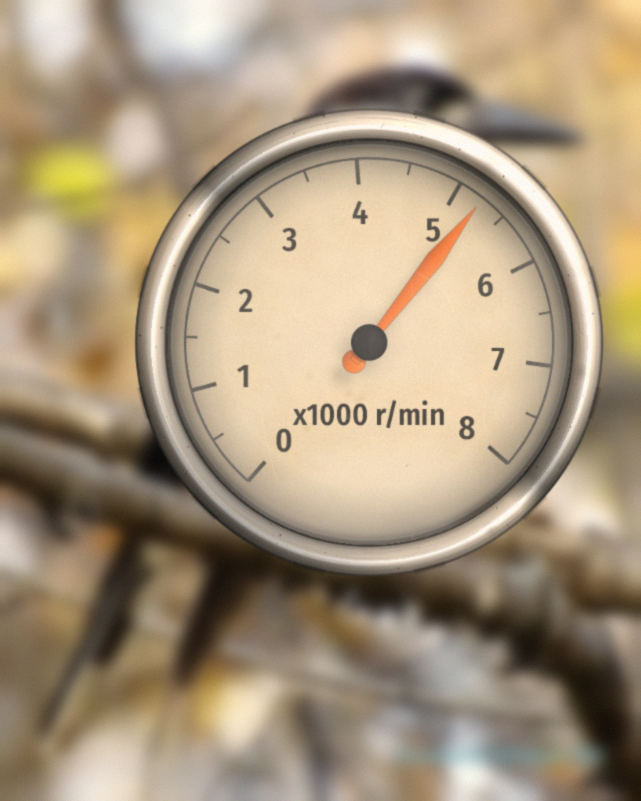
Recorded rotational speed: 5250; rpm
